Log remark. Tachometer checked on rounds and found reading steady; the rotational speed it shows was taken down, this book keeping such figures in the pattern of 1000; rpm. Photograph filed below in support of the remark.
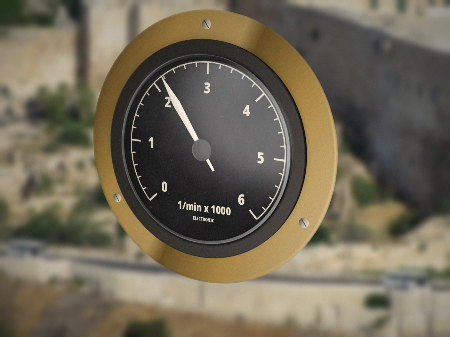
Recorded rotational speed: 2200; rpm
